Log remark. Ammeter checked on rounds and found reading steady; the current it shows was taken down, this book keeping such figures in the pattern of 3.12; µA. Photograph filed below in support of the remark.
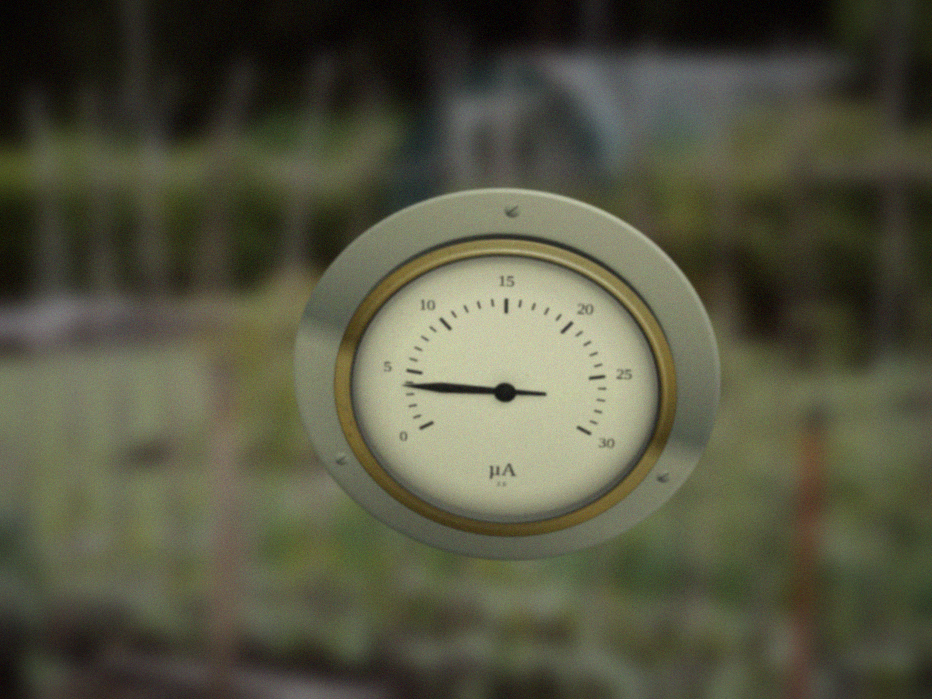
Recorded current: 4; µA
